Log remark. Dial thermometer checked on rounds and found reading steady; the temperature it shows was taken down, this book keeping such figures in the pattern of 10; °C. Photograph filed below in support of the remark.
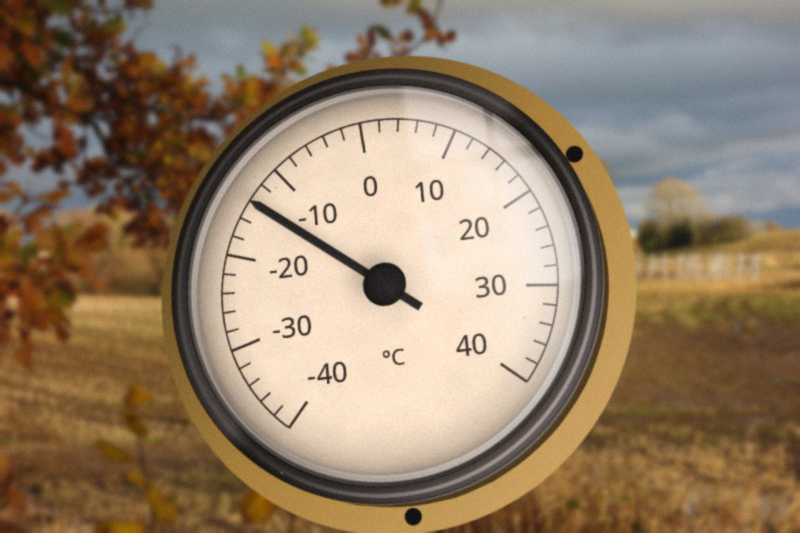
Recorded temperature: -14; °C
